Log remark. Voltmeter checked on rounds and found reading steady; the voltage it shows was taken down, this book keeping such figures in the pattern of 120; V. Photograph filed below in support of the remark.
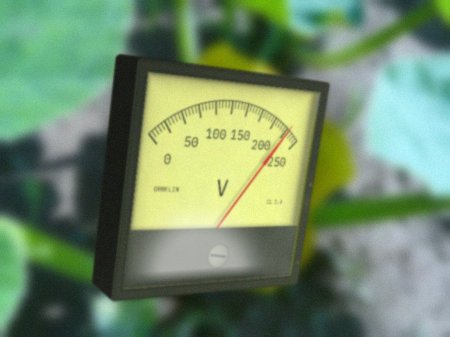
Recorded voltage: 225; V
